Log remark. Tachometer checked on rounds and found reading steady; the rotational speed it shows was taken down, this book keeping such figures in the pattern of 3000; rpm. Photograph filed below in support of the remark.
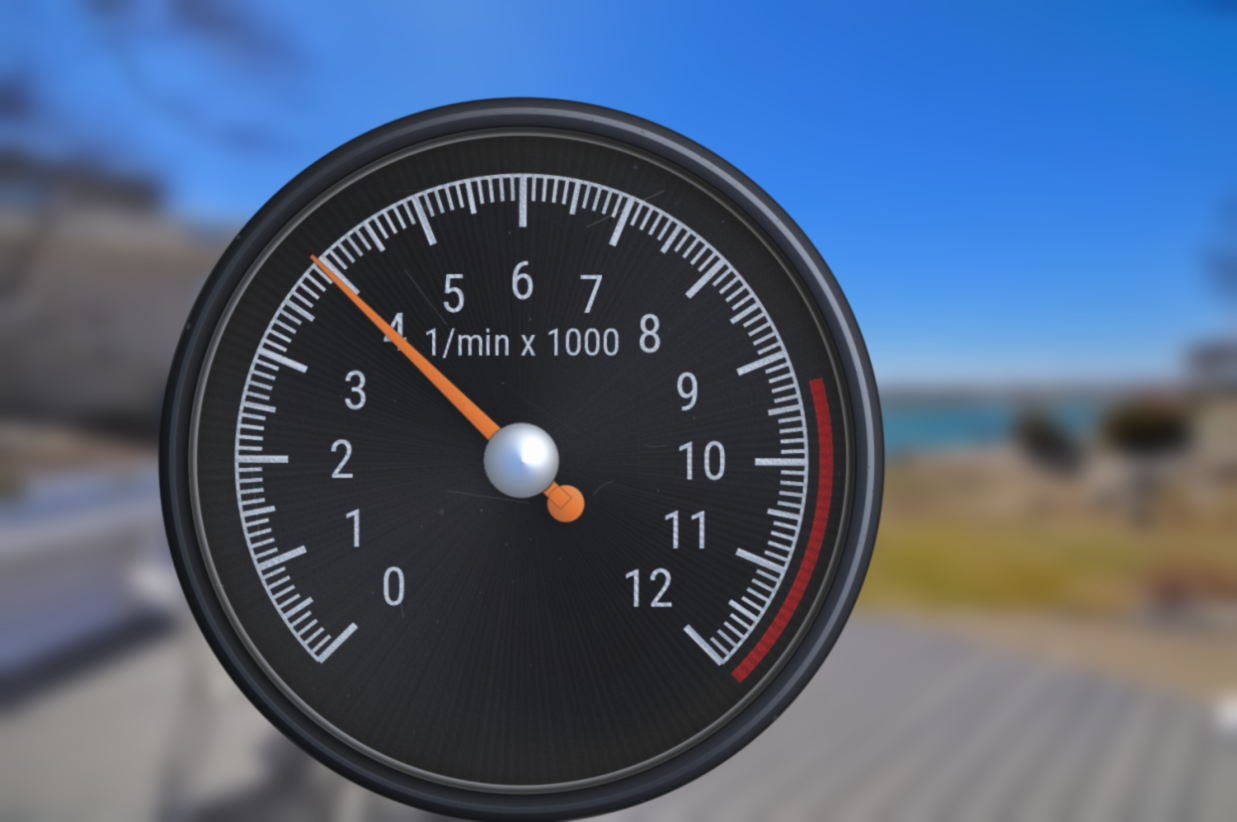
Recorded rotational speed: 3950; rpm
